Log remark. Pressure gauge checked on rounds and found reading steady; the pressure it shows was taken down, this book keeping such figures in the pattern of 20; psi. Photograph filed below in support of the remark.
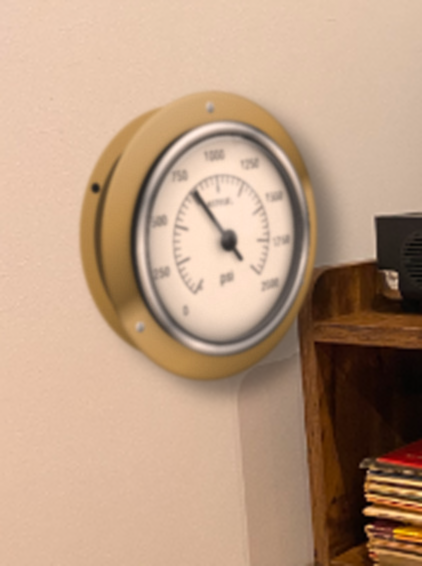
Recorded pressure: 750; psi
